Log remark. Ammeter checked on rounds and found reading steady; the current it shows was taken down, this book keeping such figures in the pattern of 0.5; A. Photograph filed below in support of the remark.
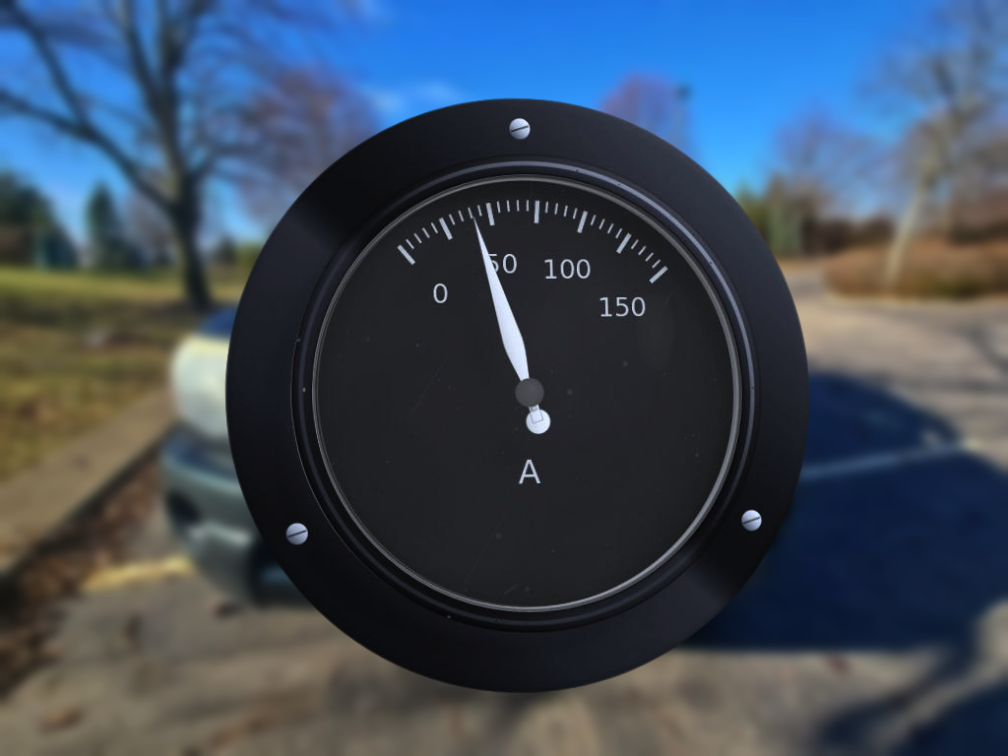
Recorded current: 40; A
